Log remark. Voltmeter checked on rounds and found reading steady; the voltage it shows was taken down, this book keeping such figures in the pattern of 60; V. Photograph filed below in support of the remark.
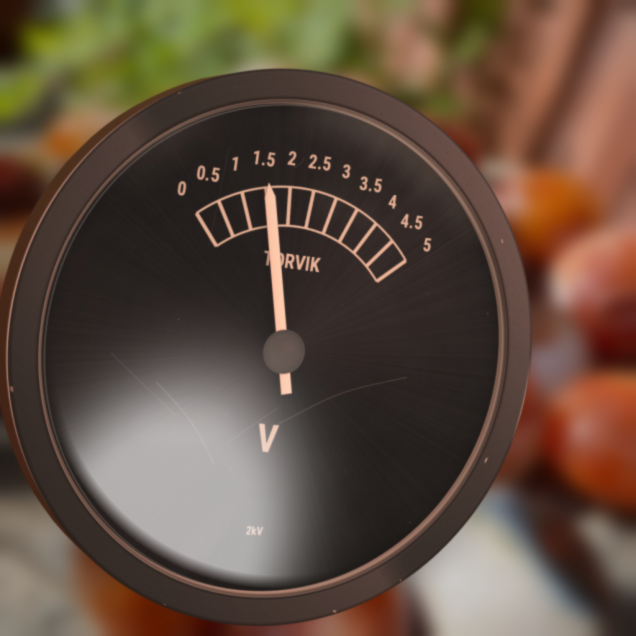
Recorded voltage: 1.5; V
